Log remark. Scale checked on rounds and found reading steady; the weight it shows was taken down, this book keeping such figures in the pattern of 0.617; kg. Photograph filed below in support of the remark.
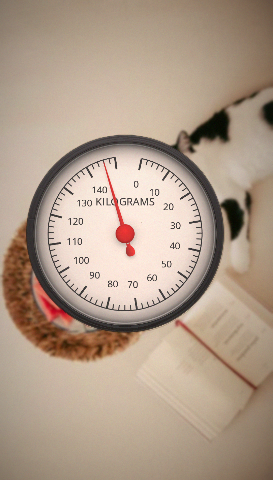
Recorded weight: 146; kg
